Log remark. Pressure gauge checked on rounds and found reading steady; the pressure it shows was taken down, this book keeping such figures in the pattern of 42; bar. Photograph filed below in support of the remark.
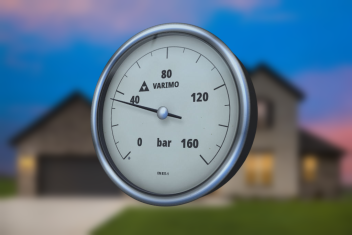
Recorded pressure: 35; bar
